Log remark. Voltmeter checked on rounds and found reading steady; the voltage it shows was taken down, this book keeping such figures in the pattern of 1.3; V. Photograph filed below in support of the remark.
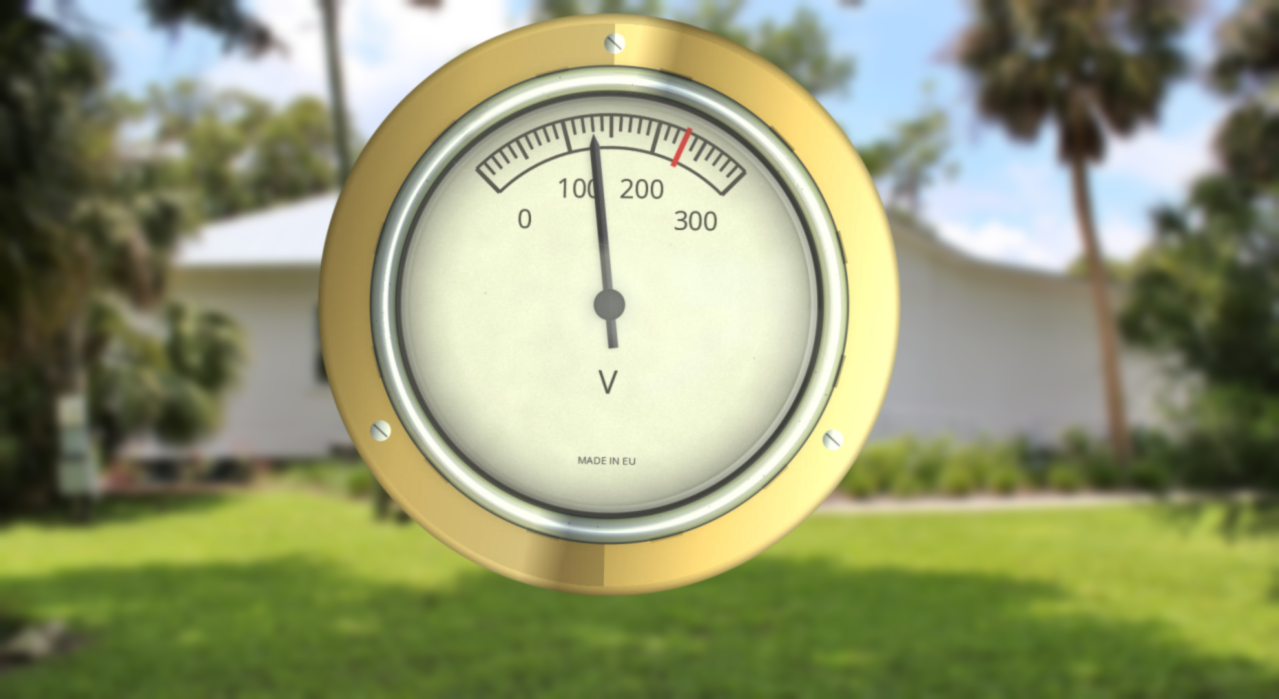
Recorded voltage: 130; V
